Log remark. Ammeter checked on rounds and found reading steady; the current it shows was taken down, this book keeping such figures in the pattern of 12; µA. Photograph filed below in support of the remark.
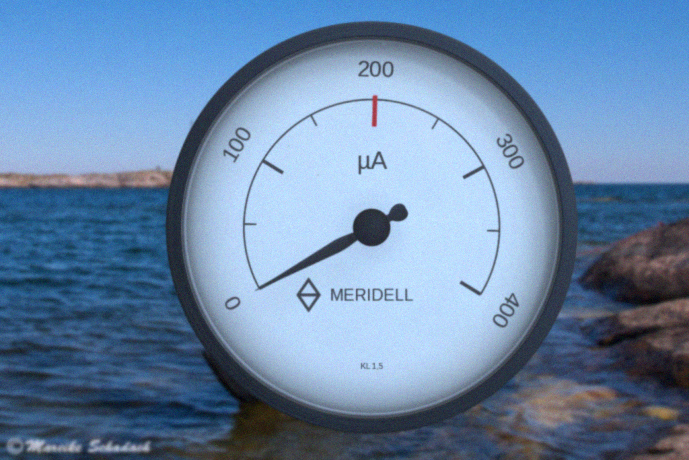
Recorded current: 0; µA
